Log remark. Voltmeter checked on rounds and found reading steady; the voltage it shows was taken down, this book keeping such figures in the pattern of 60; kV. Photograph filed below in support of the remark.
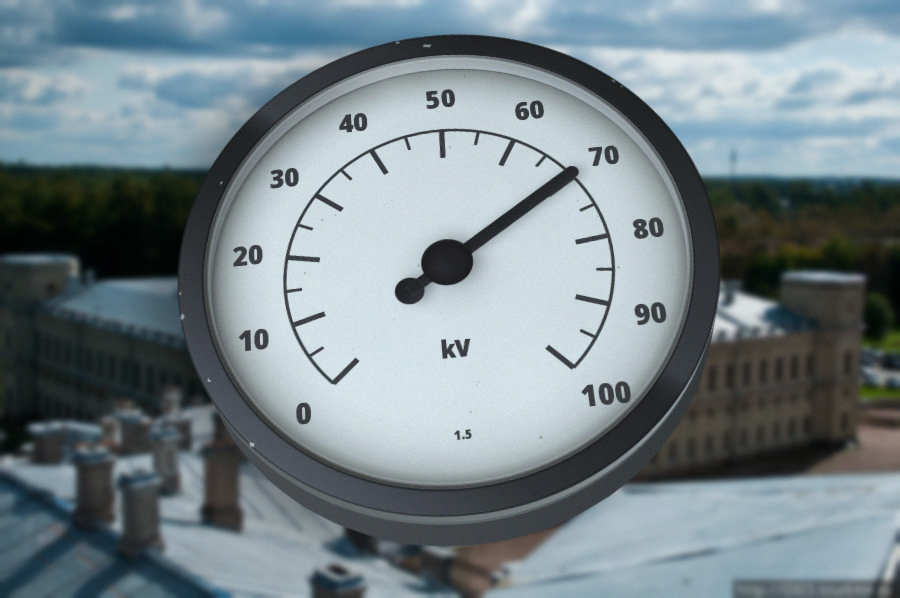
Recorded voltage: 70; kV
